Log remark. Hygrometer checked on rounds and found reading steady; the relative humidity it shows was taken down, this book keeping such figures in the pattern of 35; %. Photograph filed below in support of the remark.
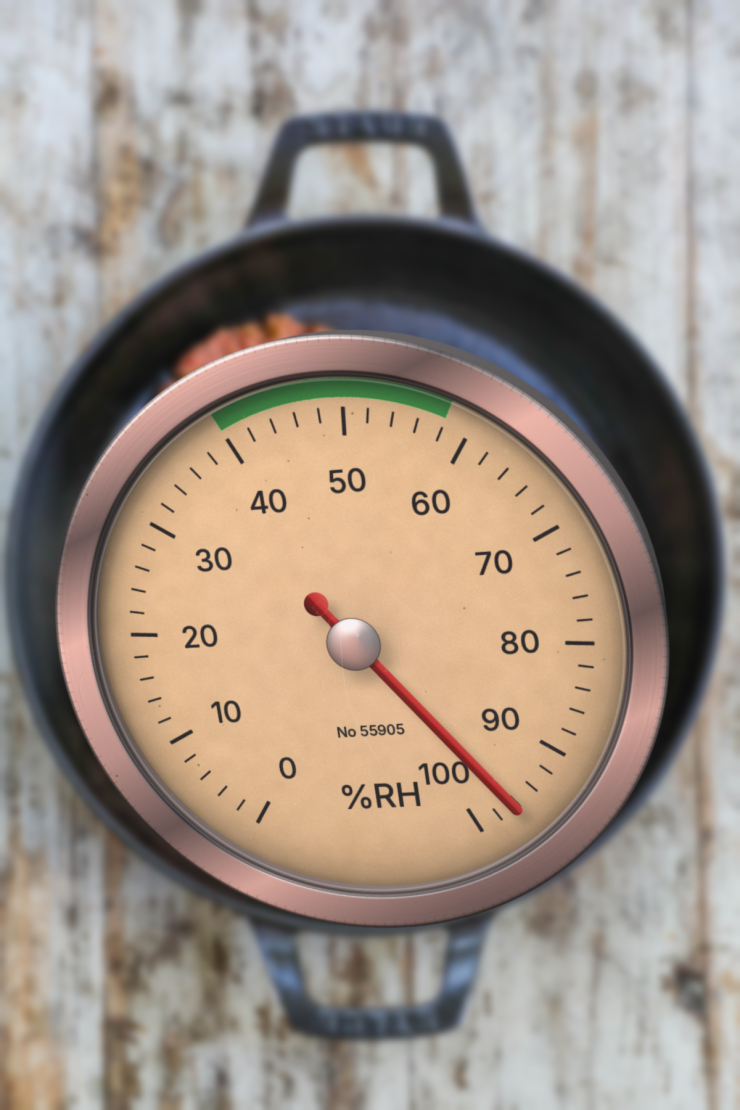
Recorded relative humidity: 96; %
